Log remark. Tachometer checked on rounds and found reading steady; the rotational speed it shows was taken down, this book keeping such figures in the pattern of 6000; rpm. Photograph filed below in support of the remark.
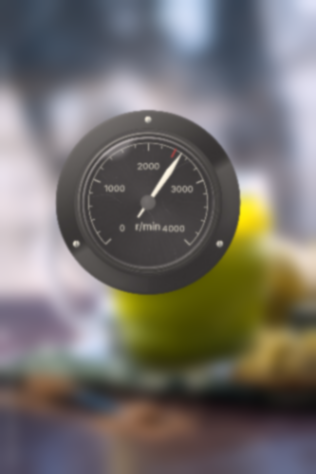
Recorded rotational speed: 2500; rpm
